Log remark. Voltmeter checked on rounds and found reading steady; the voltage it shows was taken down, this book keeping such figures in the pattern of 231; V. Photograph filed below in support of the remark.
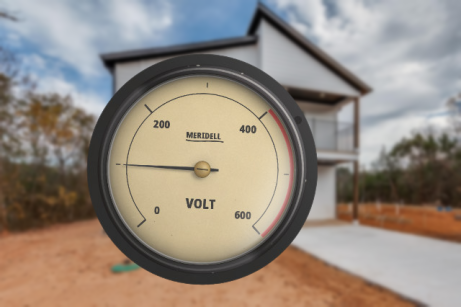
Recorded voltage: 100; V
